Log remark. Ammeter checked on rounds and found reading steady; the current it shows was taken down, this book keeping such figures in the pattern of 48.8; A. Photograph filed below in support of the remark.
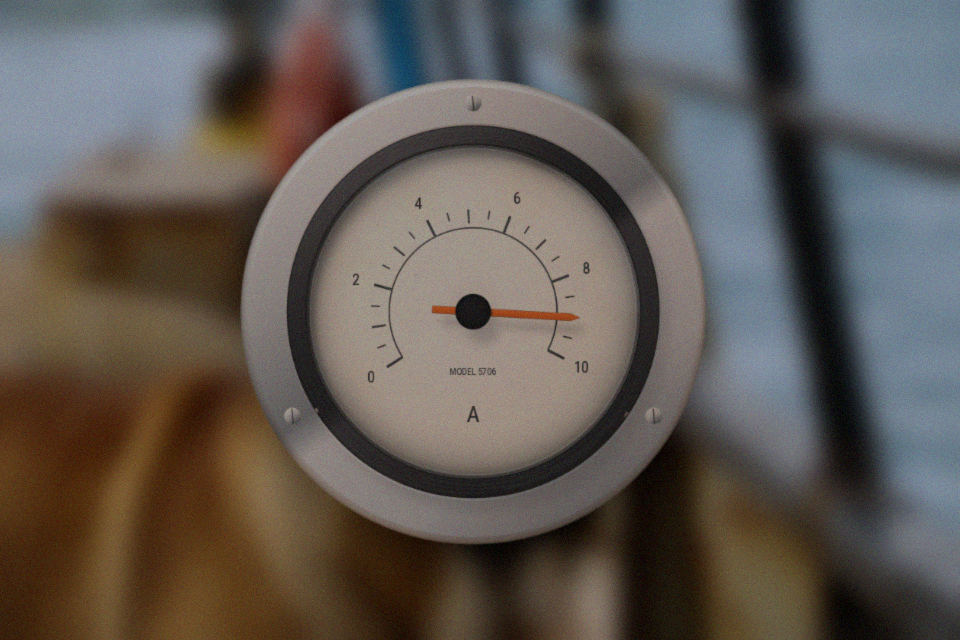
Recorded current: 9; A
